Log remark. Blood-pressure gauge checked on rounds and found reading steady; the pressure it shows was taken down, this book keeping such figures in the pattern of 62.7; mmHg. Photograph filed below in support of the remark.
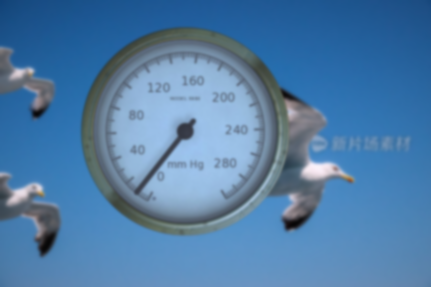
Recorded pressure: 10; mmHg
